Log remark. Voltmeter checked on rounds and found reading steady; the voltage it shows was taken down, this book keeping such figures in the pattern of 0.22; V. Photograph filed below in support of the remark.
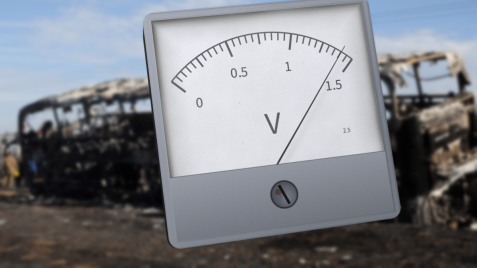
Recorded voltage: 1.4; V
